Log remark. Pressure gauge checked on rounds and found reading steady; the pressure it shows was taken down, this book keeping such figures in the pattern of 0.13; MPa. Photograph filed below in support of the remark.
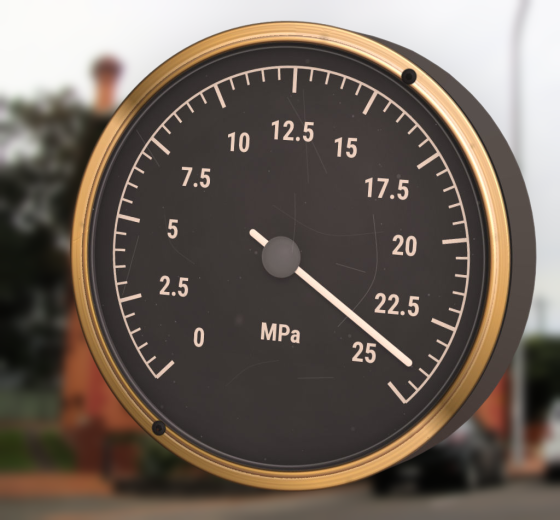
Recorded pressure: 24; MPa
